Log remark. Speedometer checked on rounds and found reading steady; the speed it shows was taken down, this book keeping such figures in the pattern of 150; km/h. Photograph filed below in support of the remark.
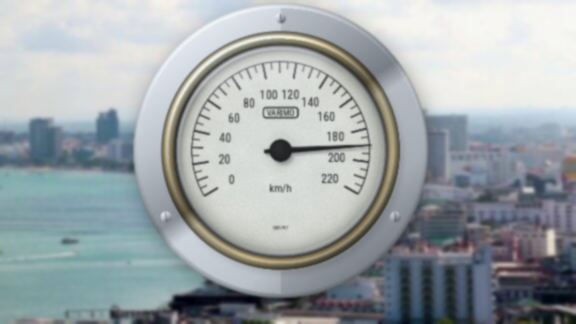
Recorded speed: 190; km/h
